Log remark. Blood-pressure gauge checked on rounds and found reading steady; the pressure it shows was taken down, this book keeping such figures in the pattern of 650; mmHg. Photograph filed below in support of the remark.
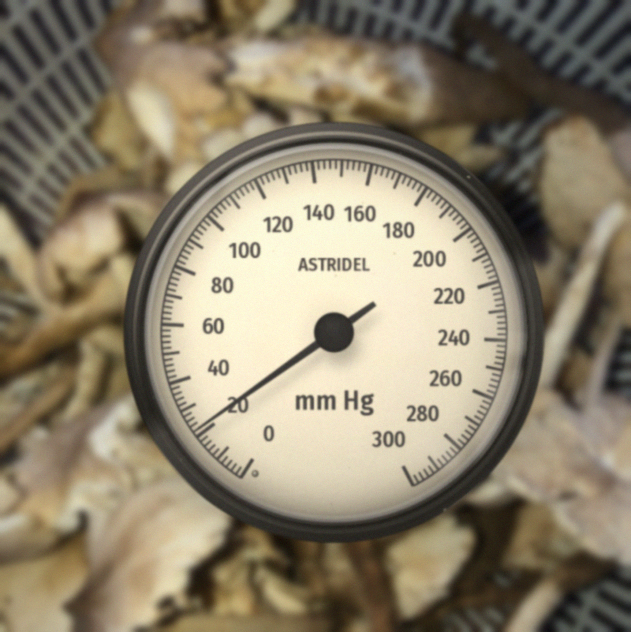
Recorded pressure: 22; mmHg
